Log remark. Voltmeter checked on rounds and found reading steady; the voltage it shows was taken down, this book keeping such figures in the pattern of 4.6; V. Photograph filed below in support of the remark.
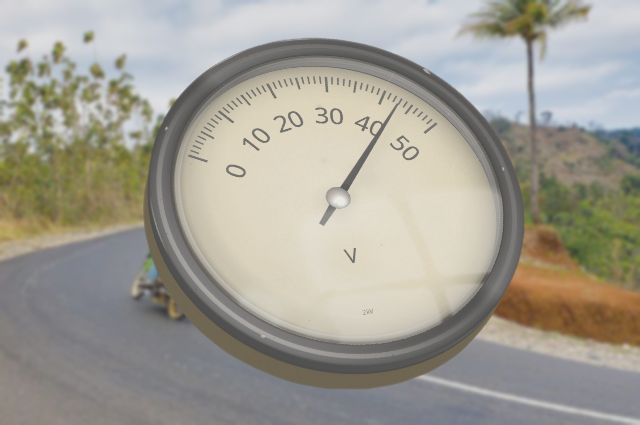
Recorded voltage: 43; V
